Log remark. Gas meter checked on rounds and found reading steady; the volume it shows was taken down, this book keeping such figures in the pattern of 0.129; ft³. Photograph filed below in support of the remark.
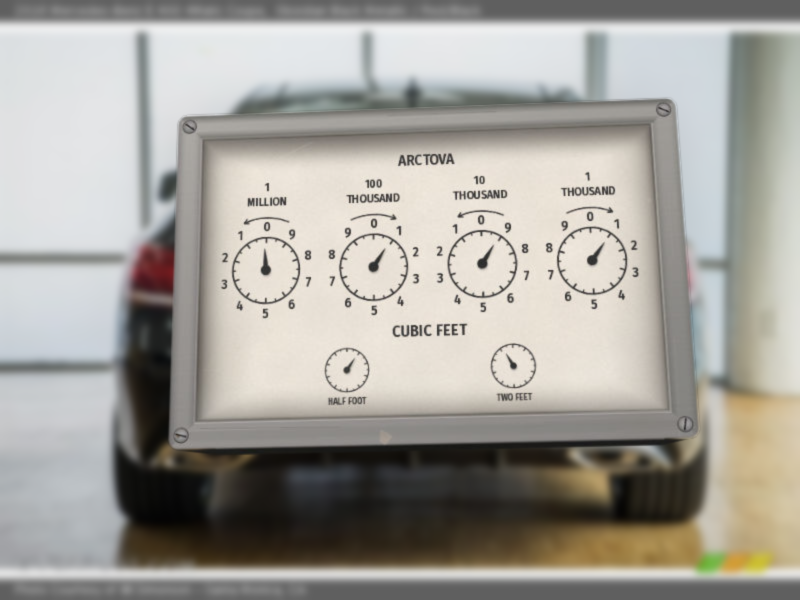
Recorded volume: 9100; ft³
